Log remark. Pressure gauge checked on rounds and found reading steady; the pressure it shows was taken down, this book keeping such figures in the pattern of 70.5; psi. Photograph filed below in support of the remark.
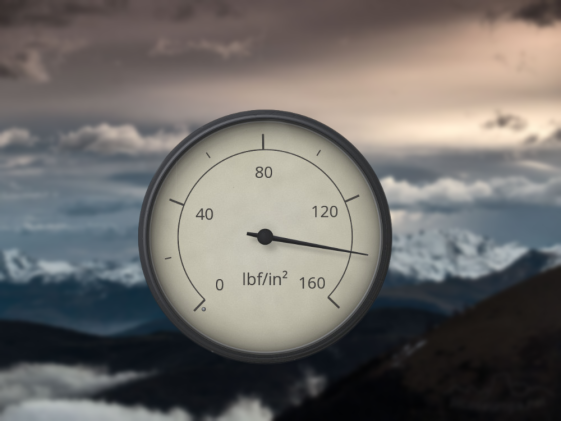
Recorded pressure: 140; psi
